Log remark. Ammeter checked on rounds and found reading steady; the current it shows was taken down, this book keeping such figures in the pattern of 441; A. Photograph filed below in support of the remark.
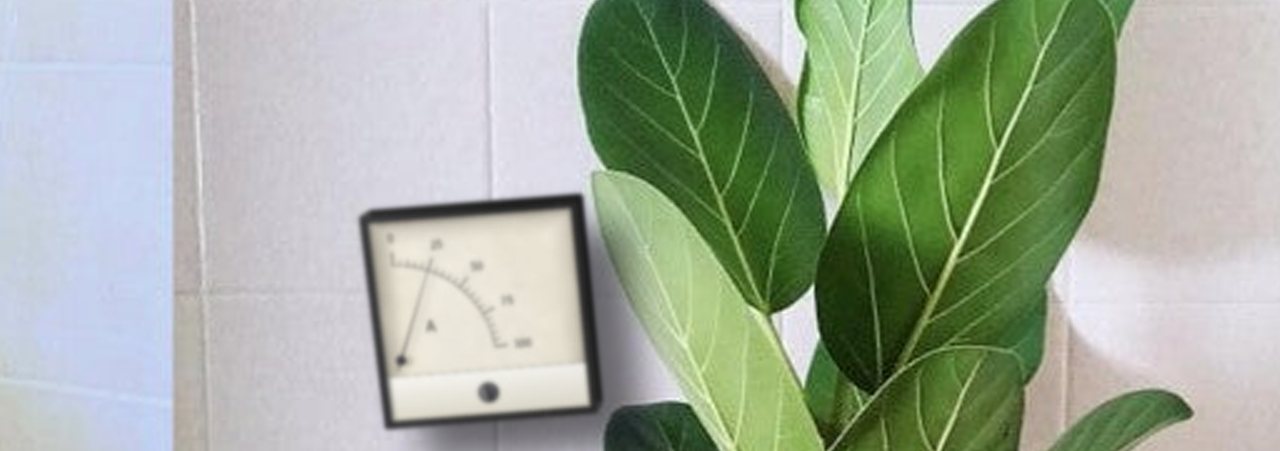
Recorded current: 25; A
